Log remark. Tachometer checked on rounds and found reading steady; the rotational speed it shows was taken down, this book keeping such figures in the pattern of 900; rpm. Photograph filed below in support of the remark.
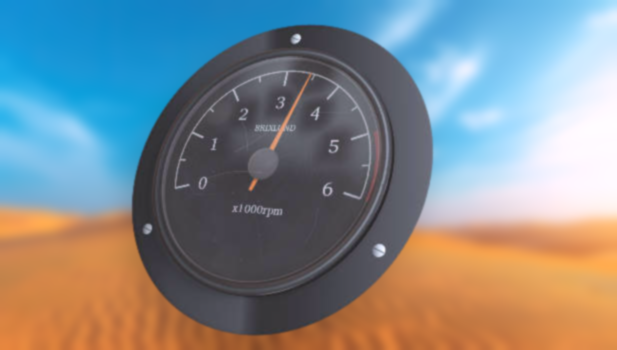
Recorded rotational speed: 3500; rpm
